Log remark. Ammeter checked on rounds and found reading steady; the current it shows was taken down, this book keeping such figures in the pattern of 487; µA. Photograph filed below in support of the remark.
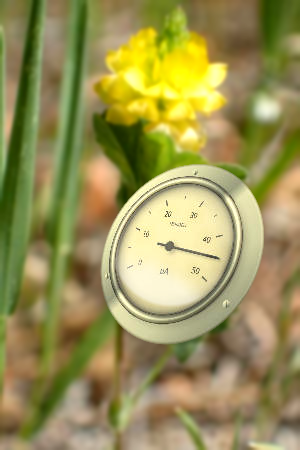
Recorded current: 45; µA
